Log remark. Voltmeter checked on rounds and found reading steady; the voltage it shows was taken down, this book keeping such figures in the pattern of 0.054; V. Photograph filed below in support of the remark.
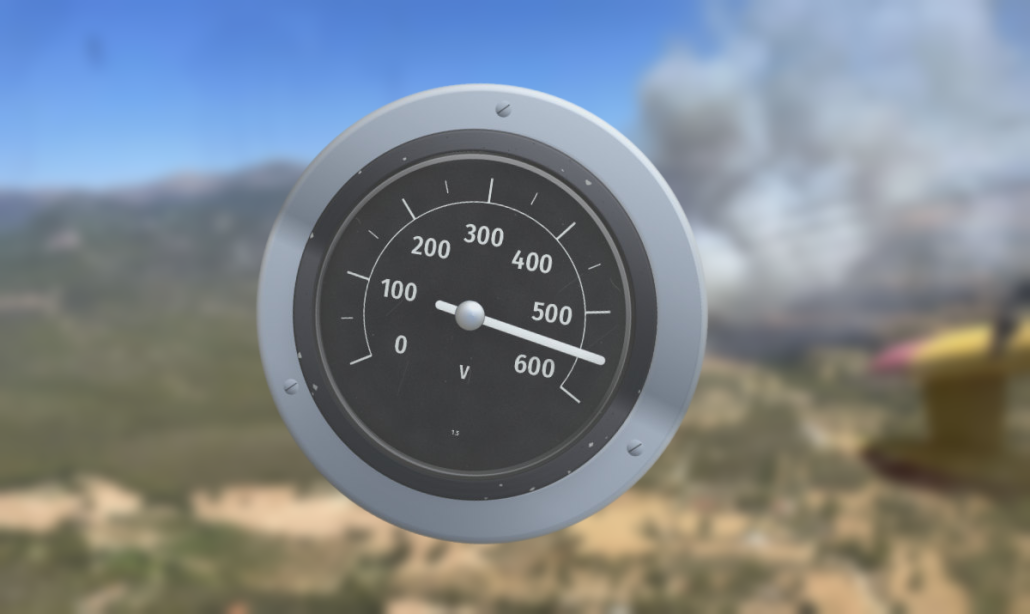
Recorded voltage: 550; V
